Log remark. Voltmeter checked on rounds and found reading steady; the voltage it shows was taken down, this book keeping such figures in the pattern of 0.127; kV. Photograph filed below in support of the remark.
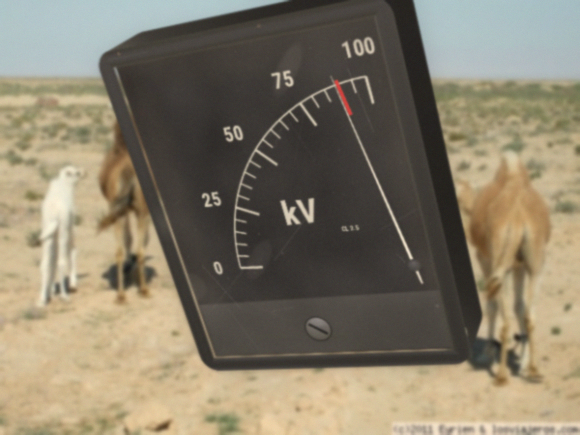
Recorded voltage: 90; kV
